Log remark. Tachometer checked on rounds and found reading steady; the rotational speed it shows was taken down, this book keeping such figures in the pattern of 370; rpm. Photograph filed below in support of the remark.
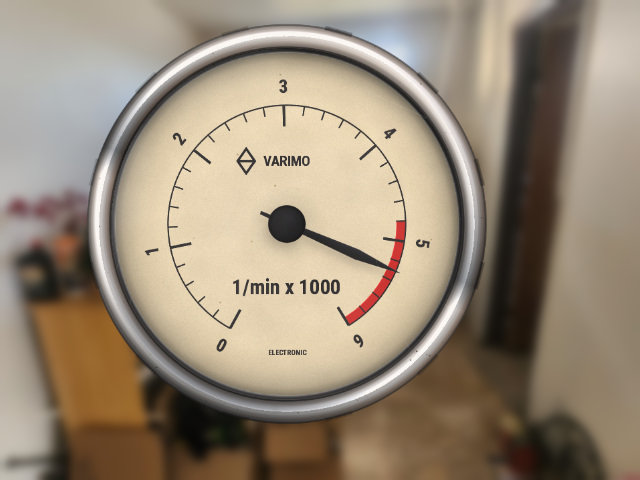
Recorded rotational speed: 5300; rpm
